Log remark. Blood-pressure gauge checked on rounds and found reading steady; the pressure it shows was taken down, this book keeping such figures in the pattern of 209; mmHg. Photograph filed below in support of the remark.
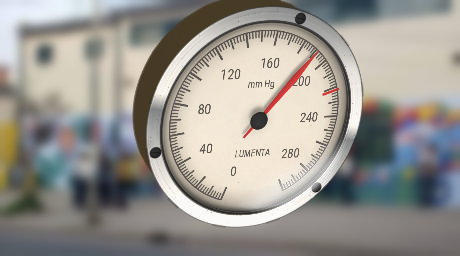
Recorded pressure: 190; mmHg
